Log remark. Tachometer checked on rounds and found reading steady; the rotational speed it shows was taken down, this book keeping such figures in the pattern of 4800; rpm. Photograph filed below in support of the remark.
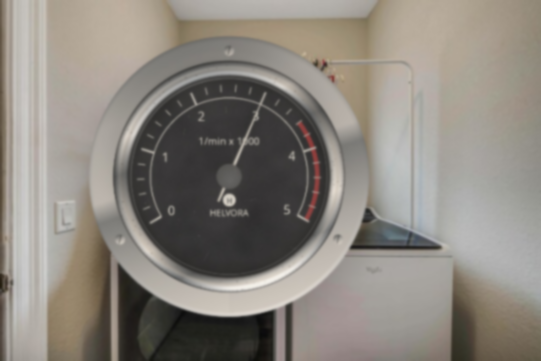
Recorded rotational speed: 3000; rpm
